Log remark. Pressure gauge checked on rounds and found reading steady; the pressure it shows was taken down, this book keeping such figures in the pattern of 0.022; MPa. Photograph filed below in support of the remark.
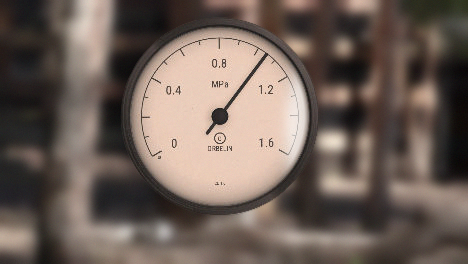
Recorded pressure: 1.05; MPa
